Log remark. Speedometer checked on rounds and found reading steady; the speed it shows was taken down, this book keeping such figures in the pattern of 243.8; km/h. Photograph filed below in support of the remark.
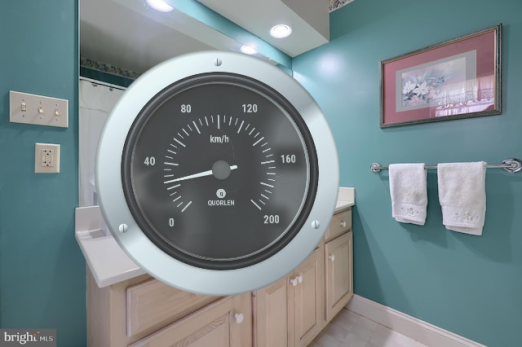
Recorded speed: 25; km/h
